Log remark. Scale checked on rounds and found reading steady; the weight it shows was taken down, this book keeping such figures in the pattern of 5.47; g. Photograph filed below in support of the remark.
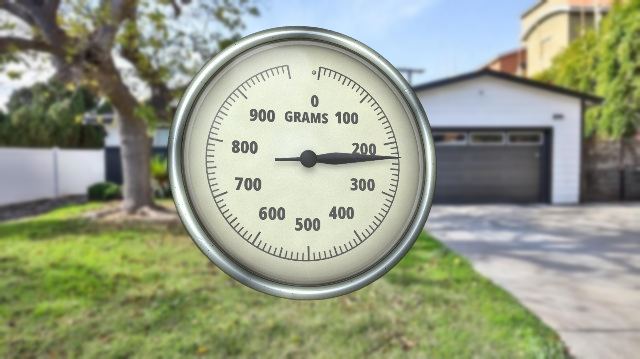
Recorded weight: 230; g
